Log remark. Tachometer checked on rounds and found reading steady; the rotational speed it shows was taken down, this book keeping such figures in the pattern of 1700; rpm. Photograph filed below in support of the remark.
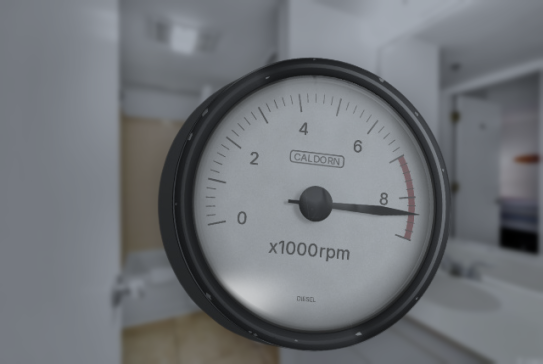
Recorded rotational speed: 8400; rpm
